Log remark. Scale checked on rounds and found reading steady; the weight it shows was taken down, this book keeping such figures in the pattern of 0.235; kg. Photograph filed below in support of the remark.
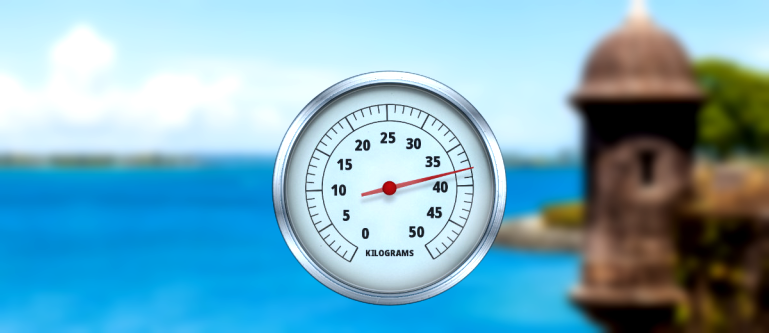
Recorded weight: 38; kg
